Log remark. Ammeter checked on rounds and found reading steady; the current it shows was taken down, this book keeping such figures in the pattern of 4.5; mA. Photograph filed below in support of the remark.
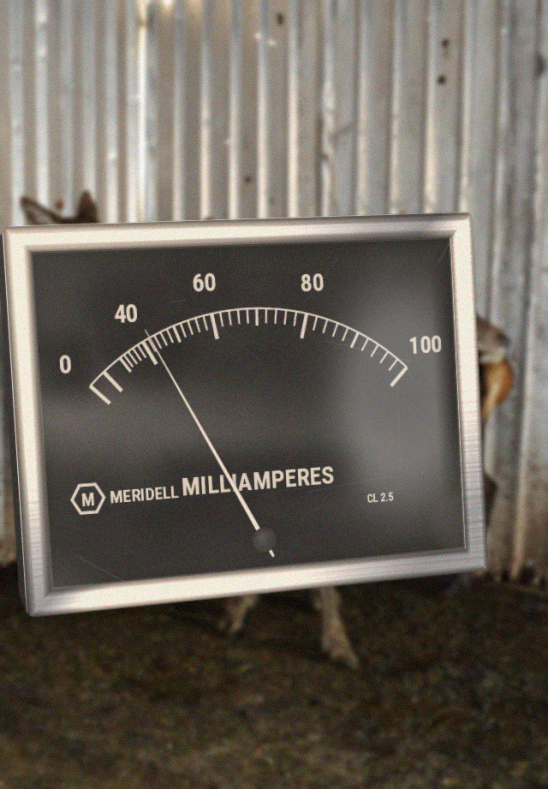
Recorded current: 42; mA
